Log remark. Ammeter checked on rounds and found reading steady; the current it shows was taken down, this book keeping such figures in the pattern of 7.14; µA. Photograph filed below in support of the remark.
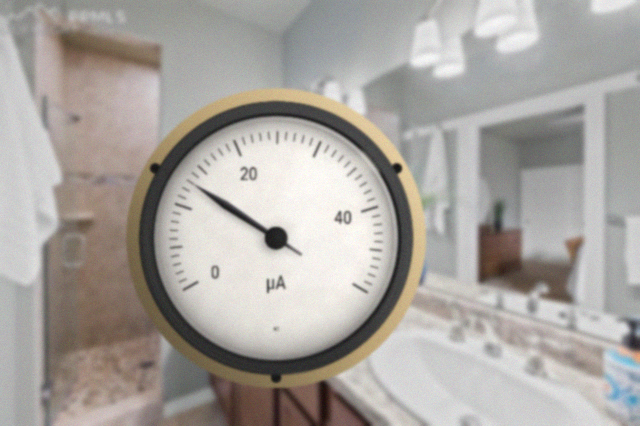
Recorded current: 13; µA
